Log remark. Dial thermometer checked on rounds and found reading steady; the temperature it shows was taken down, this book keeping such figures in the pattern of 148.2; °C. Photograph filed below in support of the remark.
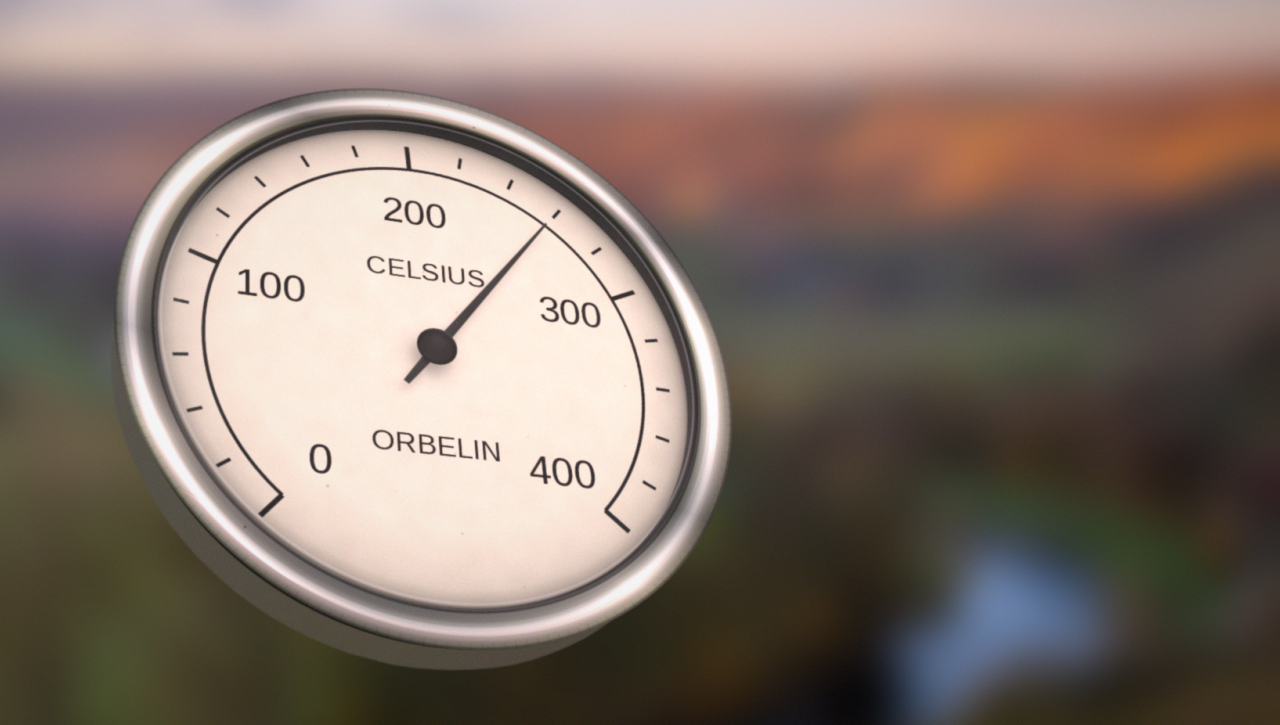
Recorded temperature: 260; °C
